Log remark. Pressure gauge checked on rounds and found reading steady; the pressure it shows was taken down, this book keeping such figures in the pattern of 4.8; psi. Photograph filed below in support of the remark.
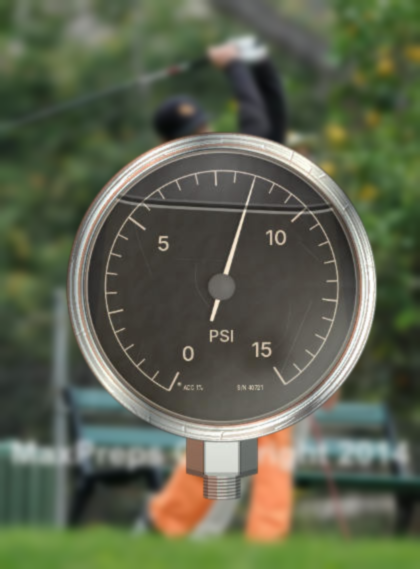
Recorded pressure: 8.5; psi
